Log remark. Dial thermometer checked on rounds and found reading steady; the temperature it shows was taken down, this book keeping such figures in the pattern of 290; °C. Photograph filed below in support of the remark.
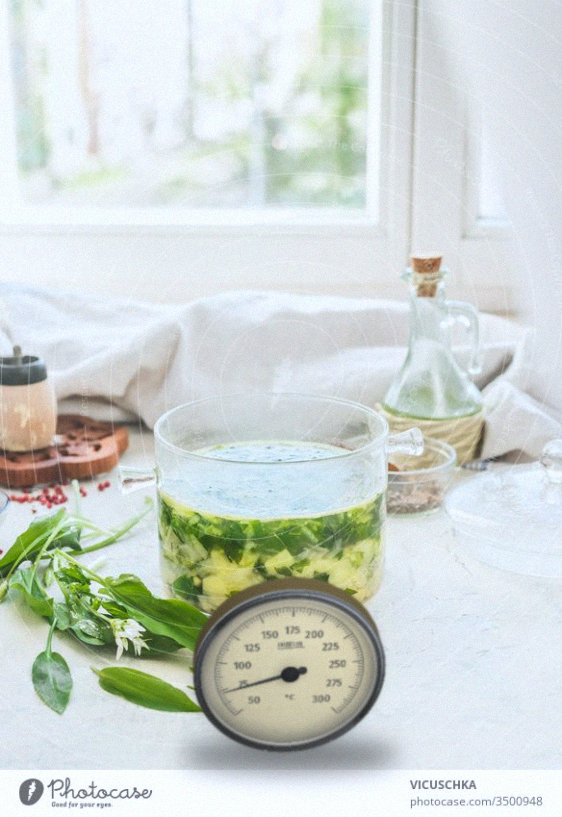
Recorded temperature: 75; °C
